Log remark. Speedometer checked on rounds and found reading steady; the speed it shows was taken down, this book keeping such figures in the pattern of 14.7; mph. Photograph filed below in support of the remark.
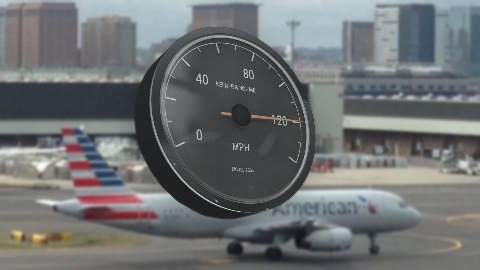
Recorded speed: 120; mph
